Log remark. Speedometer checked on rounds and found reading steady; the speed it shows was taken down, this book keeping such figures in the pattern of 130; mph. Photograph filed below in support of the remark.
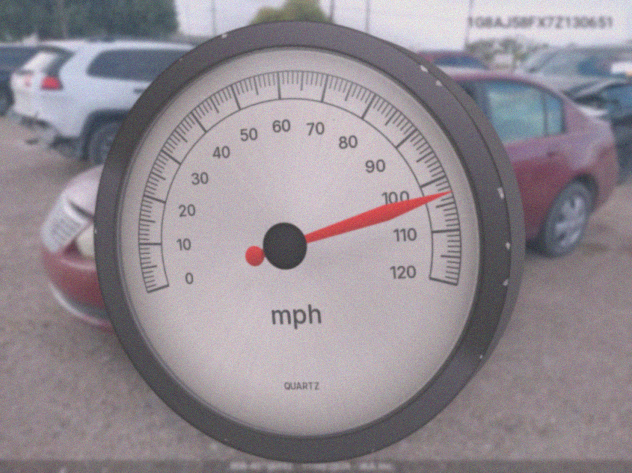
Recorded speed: 103; mph
